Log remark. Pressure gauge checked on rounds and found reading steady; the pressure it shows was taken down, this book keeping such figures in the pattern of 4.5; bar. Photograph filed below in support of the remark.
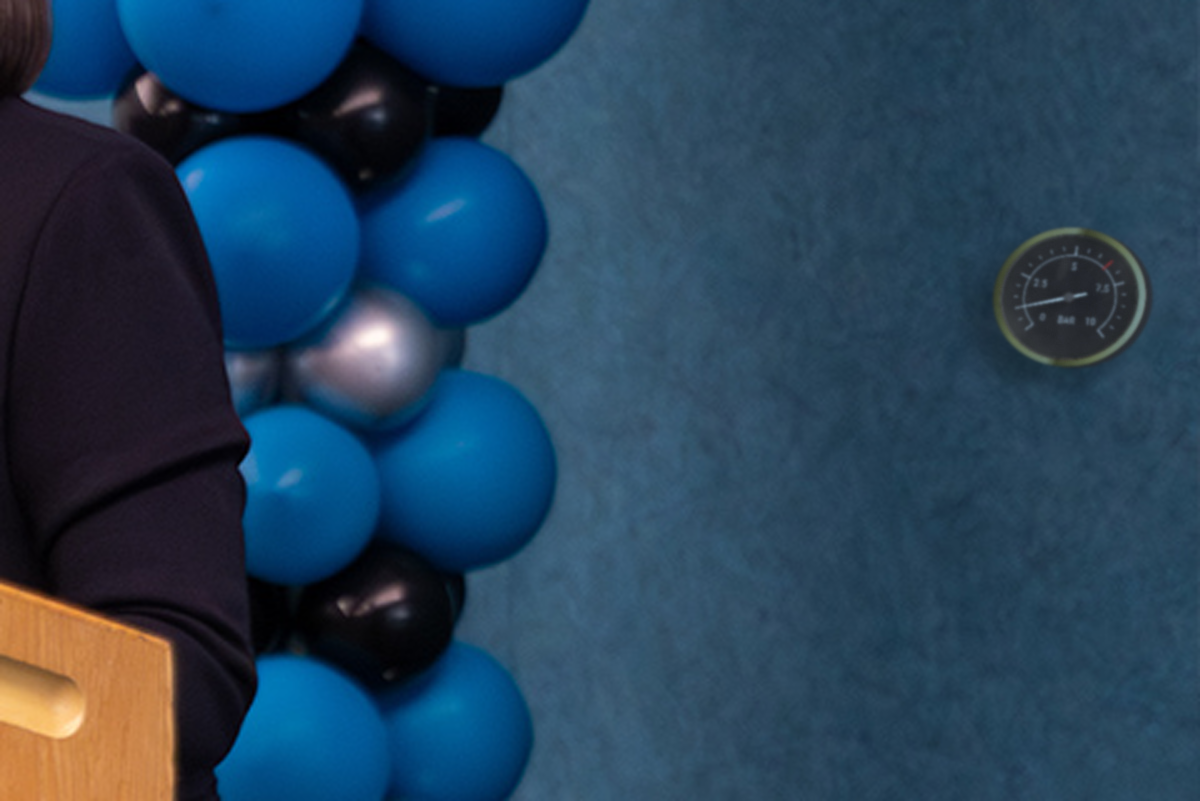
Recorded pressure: 1; bar
